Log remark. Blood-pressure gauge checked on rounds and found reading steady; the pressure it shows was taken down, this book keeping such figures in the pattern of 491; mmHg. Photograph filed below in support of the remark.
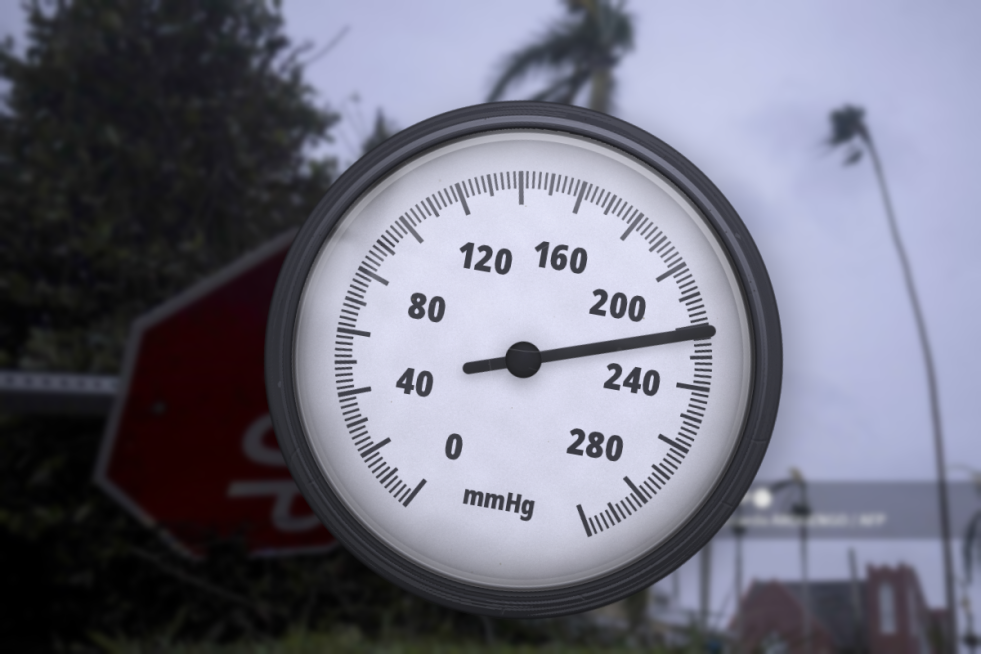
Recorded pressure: 222; mmHg
